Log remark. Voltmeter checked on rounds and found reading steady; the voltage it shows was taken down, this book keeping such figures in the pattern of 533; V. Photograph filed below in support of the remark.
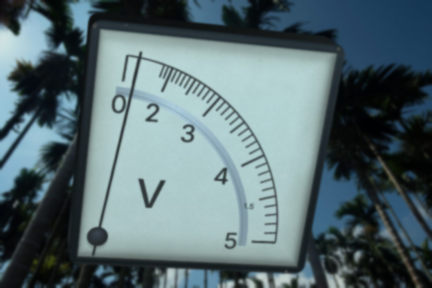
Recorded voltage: 1; V
